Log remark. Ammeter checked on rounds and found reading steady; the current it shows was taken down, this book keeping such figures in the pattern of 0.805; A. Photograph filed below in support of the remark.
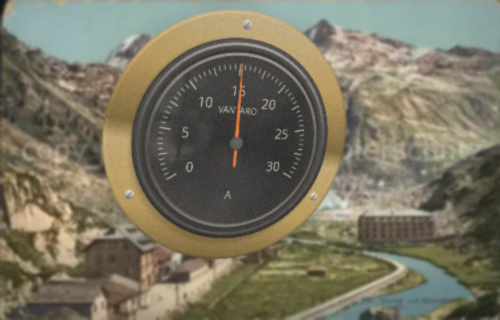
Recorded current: 15; A
